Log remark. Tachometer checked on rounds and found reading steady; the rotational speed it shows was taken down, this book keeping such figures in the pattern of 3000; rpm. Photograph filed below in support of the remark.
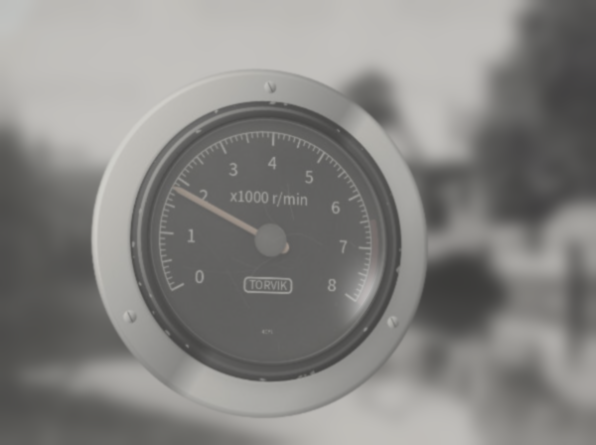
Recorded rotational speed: 1800; rpm
